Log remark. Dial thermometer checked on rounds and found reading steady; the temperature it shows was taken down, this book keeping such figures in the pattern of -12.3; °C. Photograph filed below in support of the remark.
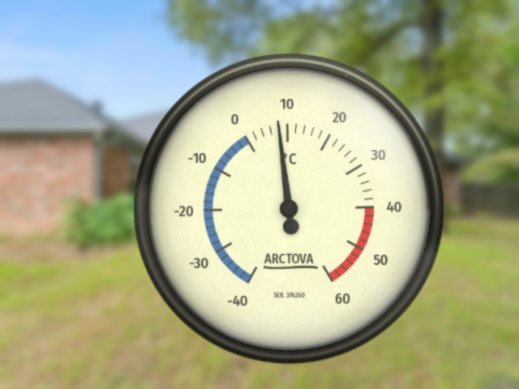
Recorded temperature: 8; °C
